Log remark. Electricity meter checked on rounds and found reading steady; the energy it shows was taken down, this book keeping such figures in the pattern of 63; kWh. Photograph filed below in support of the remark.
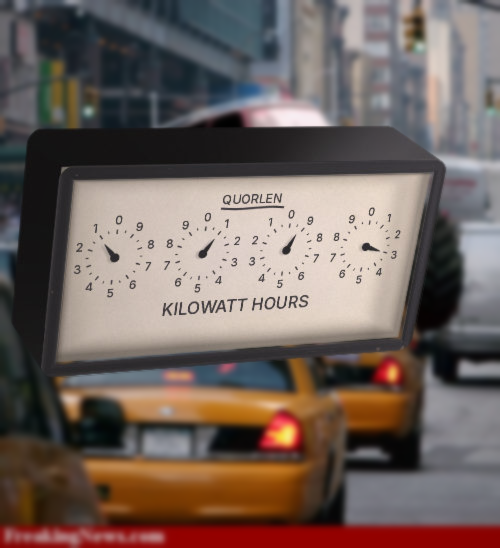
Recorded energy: 1093; kWh
